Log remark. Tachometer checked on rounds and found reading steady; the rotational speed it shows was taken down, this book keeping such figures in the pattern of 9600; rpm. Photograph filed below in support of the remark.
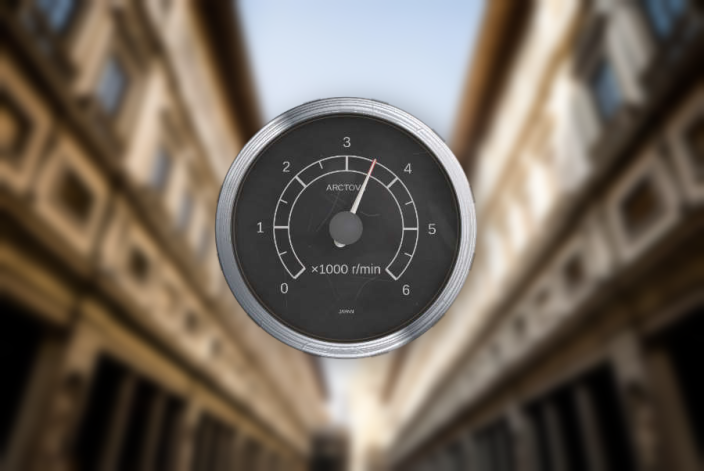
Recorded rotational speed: 3500; rpm
